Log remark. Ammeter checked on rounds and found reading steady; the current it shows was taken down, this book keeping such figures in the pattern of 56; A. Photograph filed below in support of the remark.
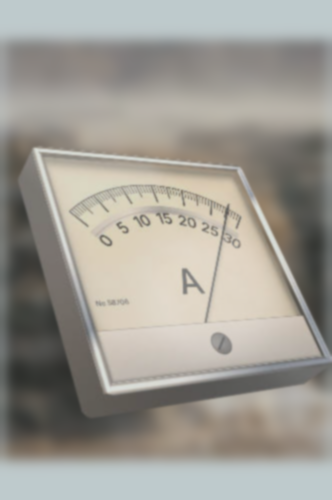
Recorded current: 27.5; A
